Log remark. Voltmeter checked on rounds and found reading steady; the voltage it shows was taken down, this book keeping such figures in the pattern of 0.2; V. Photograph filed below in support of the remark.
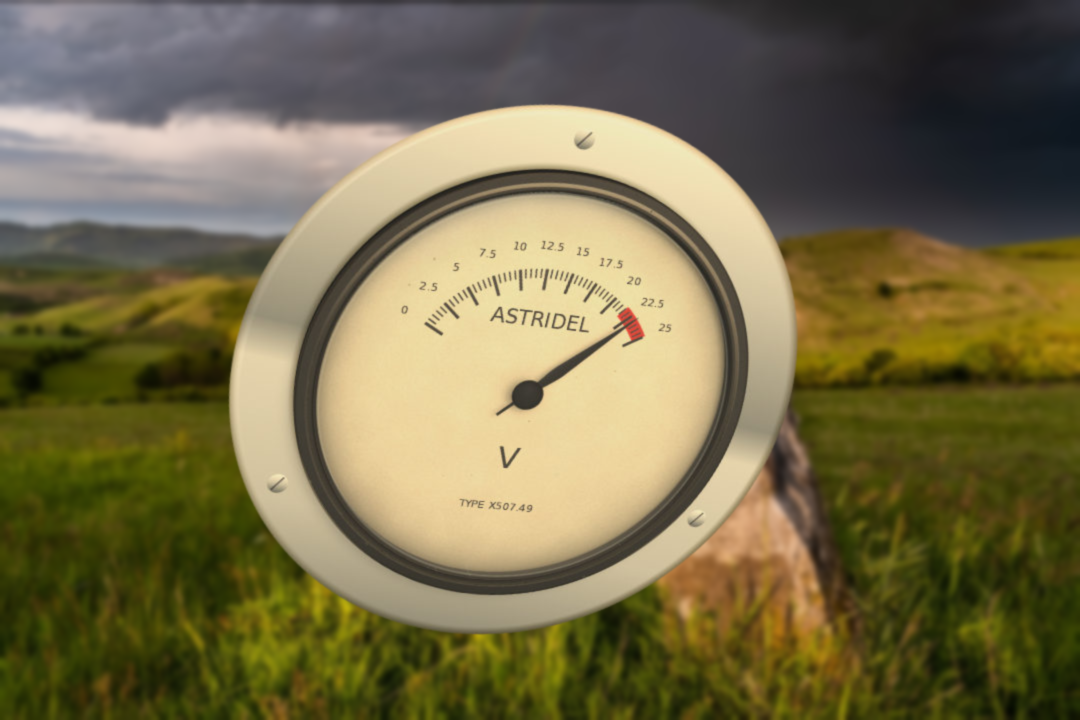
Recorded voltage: 22.5; V
